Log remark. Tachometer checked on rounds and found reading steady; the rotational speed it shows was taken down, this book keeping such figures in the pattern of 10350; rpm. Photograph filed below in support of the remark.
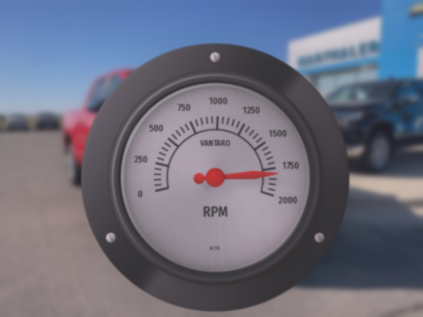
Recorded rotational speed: 1800; rpm
